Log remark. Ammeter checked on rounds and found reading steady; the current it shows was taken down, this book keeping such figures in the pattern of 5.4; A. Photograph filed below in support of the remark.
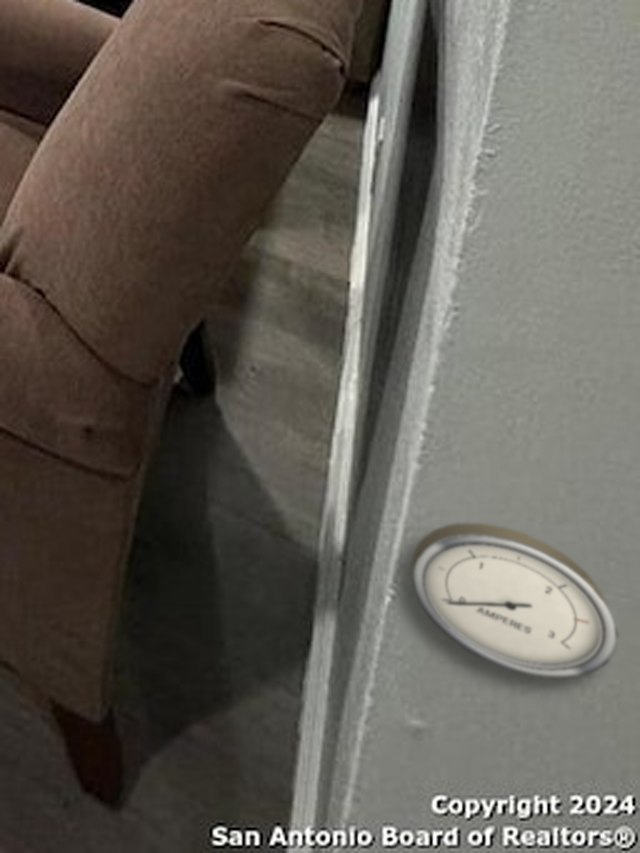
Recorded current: 0; A
